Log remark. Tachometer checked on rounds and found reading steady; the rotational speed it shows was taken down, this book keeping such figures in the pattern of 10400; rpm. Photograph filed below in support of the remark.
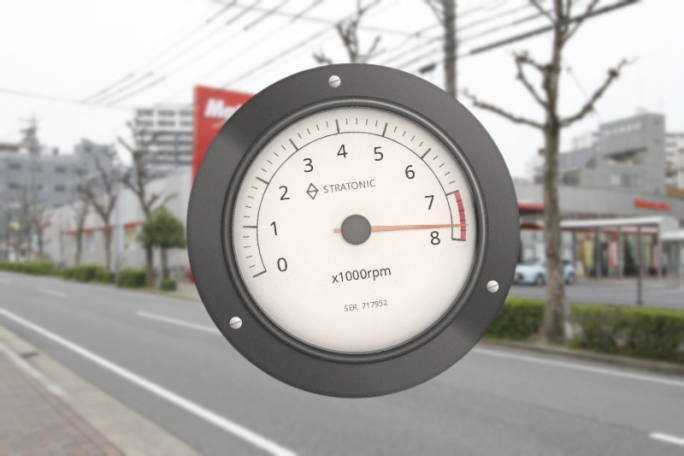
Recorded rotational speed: 7700; rpm
